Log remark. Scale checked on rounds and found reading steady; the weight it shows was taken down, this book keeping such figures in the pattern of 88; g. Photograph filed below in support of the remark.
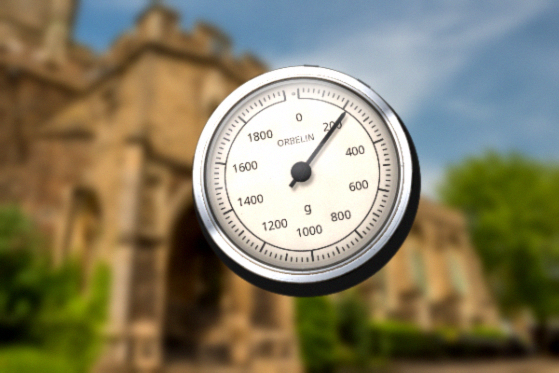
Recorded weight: 220; g
